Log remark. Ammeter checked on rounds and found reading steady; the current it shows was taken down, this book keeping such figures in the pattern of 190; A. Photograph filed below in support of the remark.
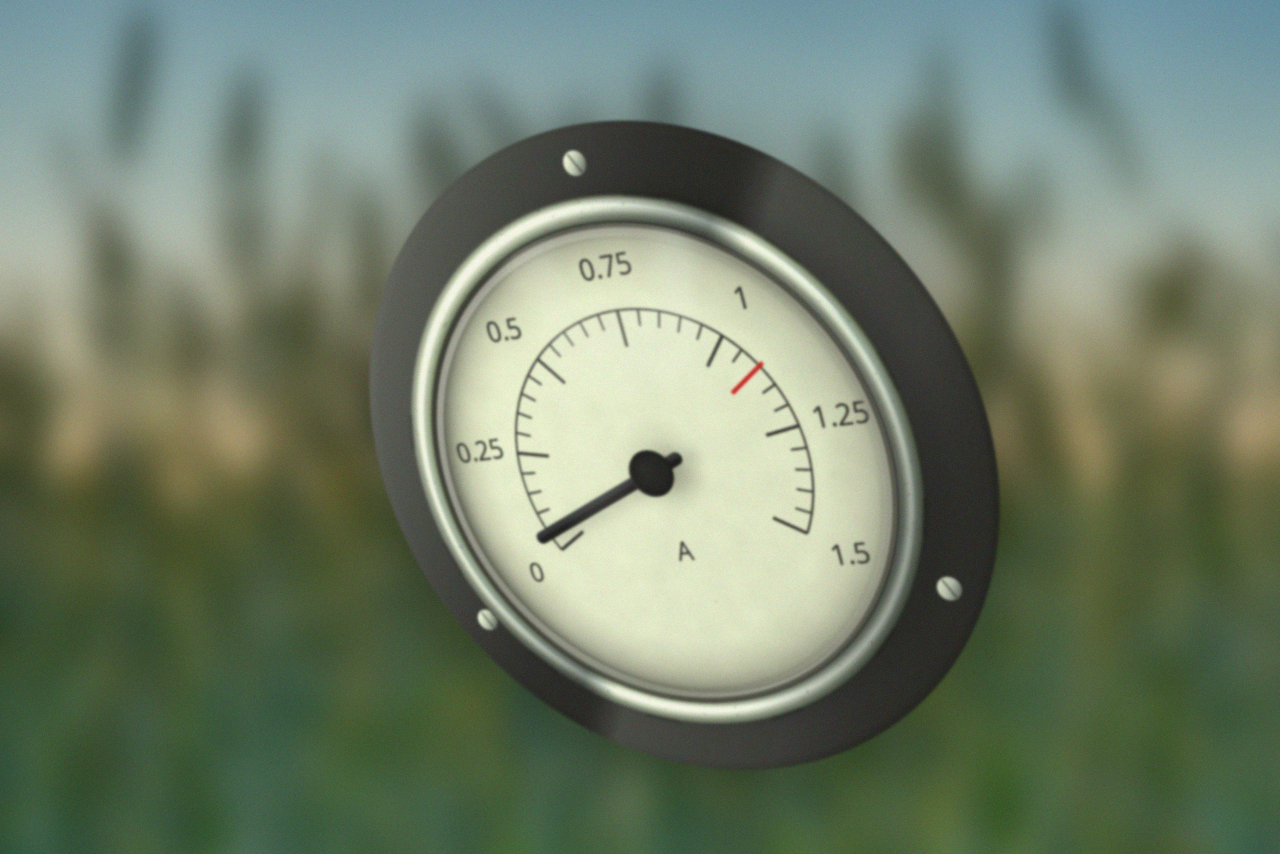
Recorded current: 0.05; A
